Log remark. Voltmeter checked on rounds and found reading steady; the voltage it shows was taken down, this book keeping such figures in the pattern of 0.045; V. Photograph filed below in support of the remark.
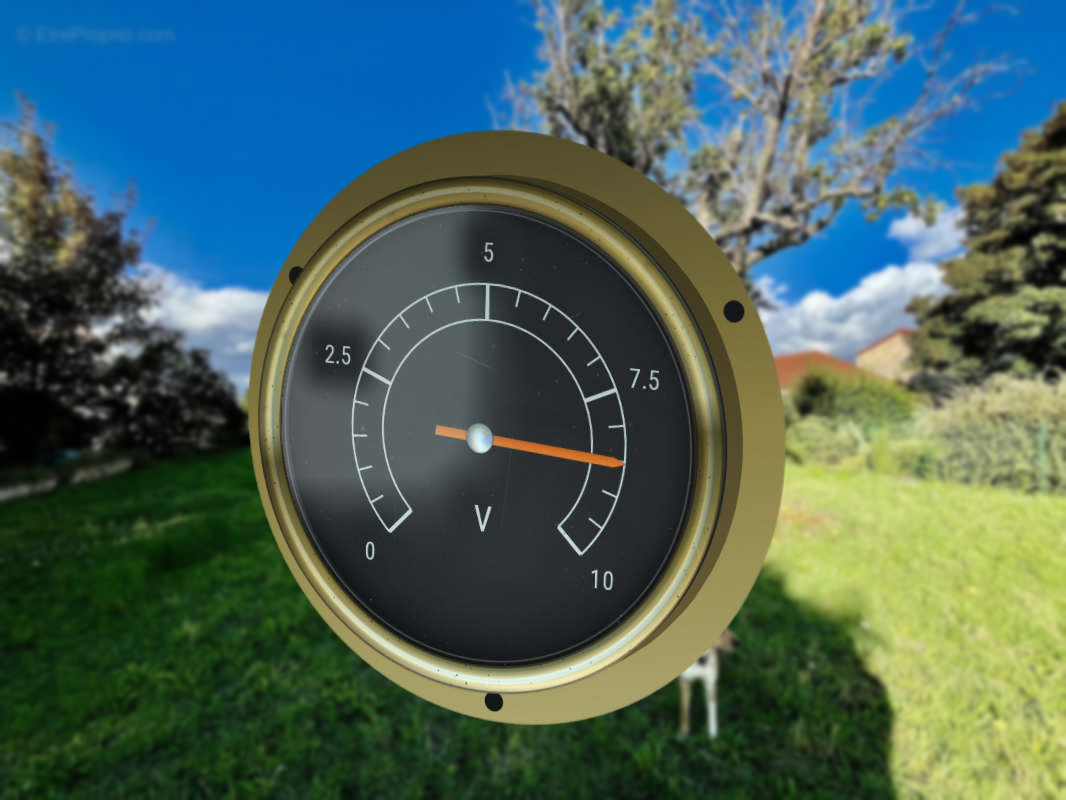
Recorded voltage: 8.5; V
